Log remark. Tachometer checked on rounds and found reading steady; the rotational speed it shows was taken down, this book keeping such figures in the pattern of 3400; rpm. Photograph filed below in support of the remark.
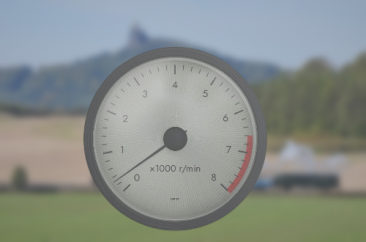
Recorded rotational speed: 300; rpm
